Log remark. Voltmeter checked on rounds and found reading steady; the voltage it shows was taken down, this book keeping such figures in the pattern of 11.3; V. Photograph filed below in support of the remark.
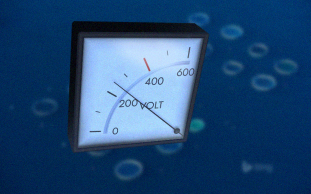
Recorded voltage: 250; V
